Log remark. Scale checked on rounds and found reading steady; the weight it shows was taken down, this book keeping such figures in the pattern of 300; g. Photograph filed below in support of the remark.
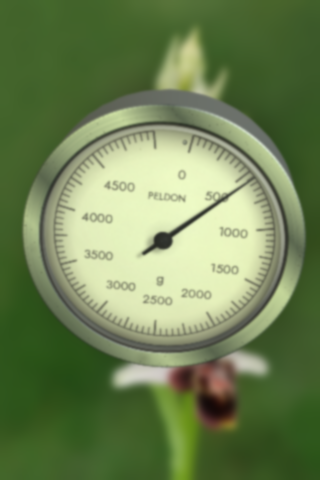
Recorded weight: 550; g
